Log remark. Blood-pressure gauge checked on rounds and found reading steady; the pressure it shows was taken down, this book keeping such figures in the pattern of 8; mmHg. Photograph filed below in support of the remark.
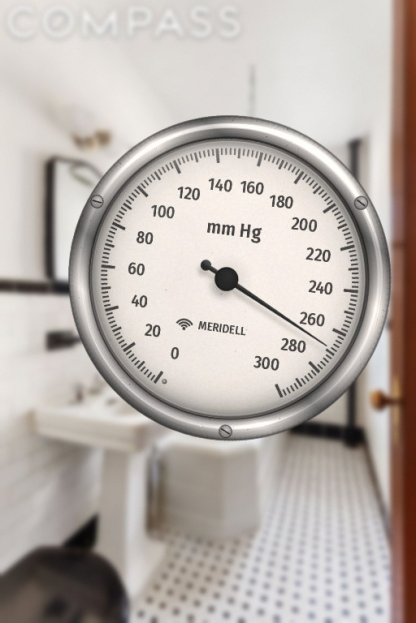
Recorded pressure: 268; mmHg
